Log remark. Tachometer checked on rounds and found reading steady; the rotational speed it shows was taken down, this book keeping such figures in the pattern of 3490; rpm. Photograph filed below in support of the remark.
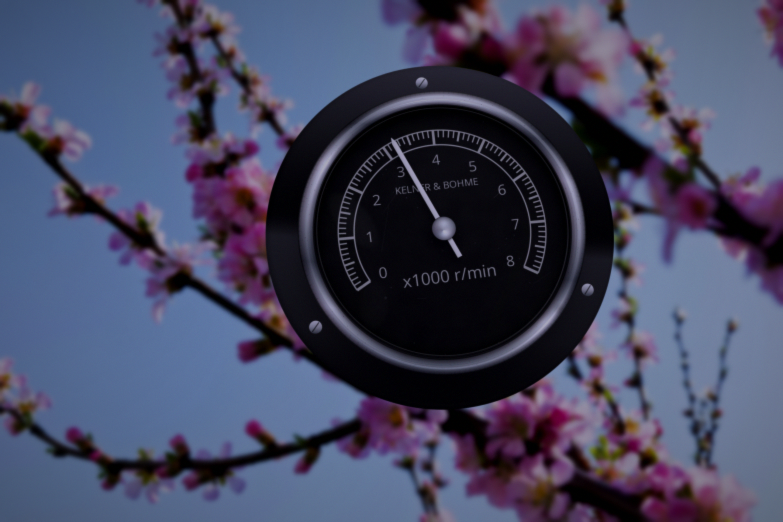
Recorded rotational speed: 3200; rpm
